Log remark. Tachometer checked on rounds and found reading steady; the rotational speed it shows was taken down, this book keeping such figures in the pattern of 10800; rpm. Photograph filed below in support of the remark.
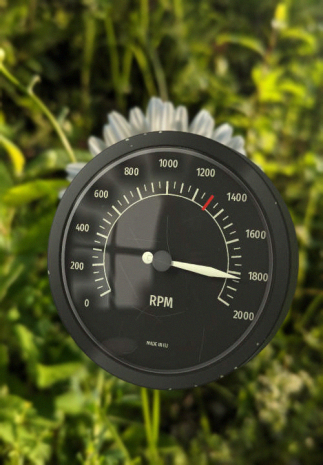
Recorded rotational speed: 1825; rpm
